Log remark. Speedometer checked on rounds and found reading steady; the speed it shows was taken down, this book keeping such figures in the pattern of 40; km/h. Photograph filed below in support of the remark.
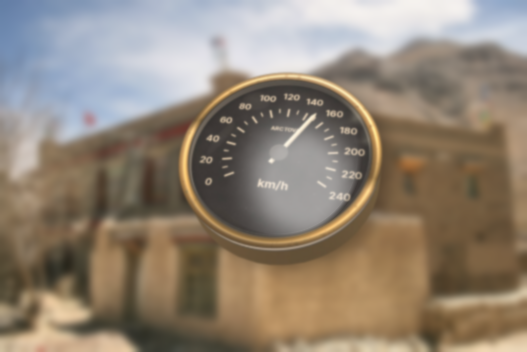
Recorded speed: 150; km/h
